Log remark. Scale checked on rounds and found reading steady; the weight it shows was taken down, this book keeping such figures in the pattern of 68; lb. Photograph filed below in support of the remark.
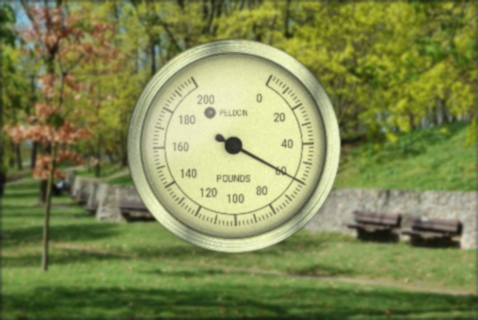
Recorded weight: 60; lb
